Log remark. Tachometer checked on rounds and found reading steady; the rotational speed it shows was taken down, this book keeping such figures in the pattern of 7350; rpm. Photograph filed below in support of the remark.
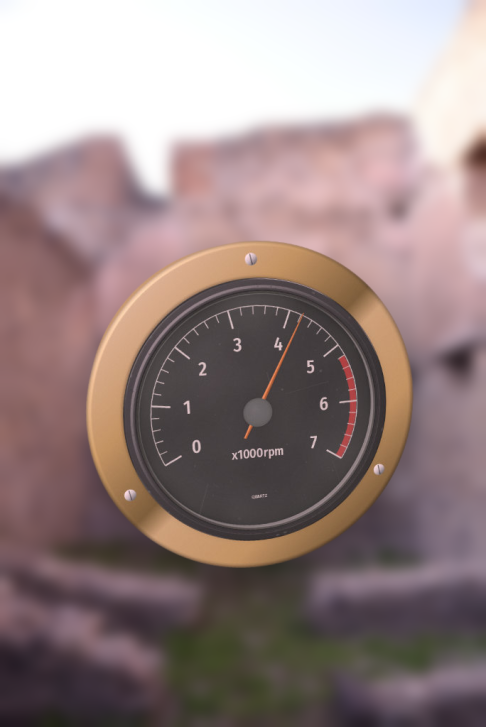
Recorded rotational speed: 4200; rpm
